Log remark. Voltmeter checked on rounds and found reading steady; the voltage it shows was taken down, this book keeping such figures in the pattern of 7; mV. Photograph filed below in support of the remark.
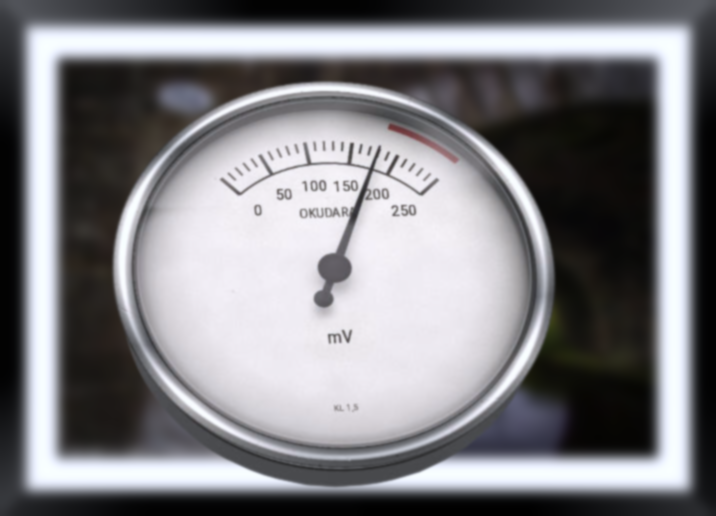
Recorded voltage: 180; mV
